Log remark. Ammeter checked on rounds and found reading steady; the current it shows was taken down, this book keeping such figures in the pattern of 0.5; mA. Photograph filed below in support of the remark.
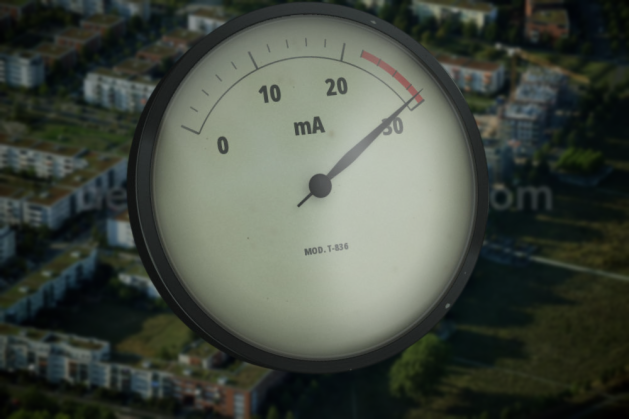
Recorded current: 29; mA
